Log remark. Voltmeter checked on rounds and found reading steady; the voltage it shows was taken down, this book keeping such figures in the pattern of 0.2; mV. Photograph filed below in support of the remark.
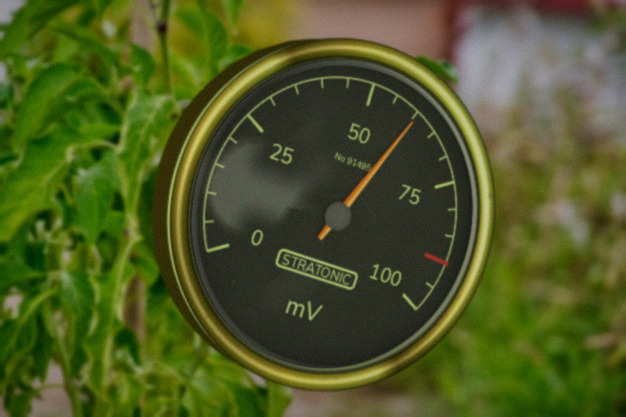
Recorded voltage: 60; mV
